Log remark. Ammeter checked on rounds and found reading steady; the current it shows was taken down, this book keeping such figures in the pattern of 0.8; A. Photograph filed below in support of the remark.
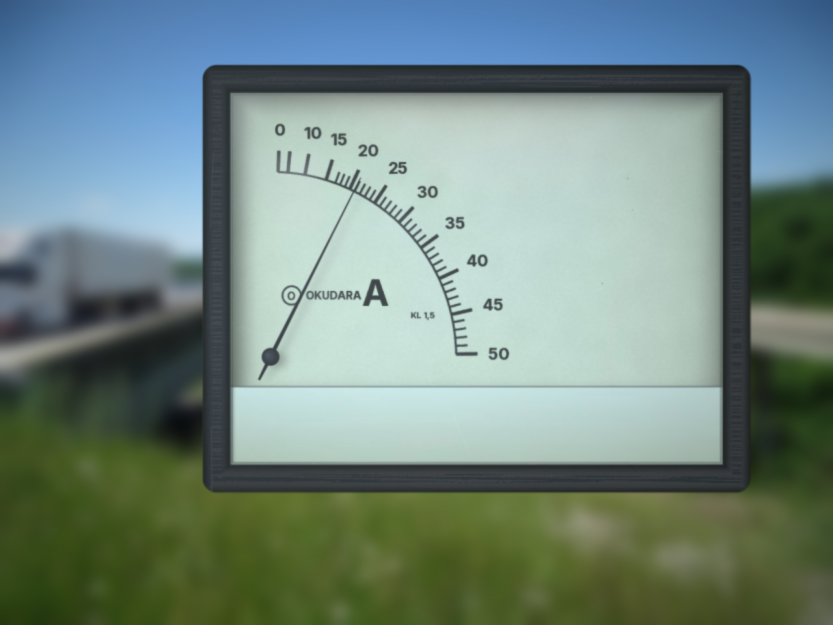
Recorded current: 21; A
